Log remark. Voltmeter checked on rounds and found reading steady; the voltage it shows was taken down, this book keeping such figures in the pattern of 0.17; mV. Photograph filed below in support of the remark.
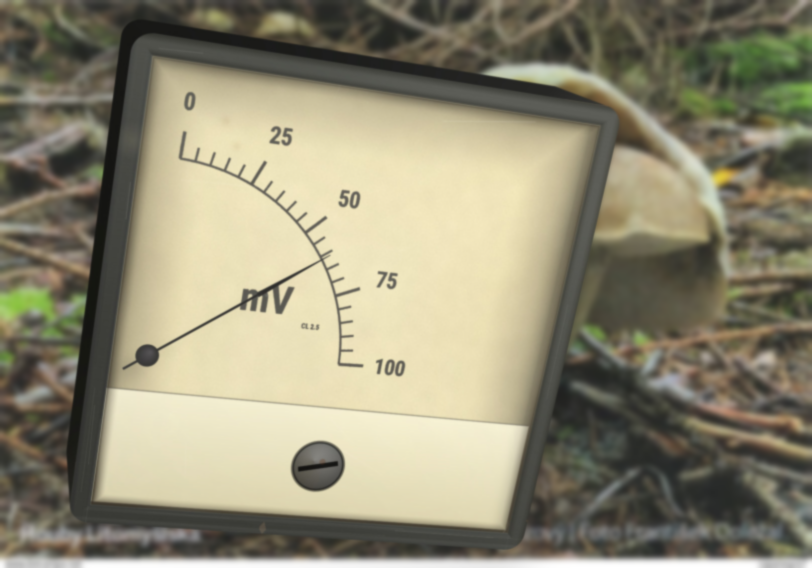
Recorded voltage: 60; mV
